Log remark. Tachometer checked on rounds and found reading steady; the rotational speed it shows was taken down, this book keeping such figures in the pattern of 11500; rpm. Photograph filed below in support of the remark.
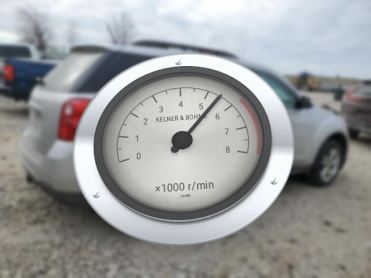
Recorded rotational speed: 5500; rpm
